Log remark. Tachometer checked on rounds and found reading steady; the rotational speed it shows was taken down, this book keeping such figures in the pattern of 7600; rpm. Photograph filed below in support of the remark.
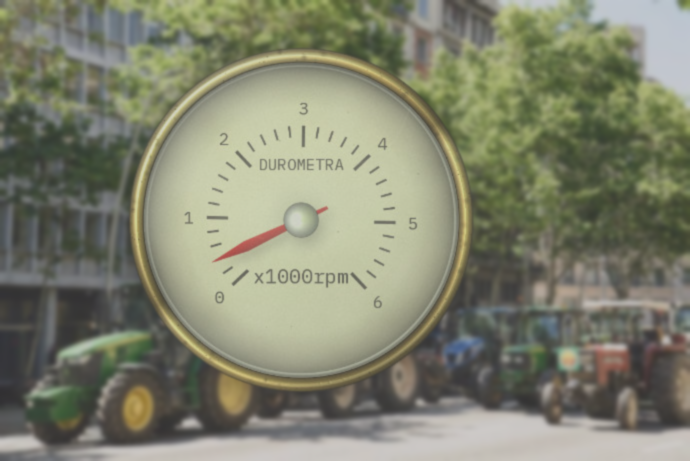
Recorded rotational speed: 400; rpm
